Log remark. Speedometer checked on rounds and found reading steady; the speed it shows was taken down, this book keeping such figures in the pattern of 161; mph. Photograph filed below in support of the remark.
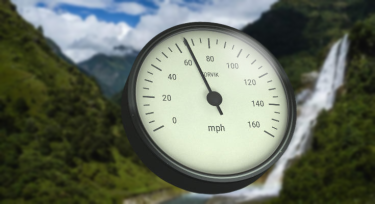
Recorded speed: 65; mph
